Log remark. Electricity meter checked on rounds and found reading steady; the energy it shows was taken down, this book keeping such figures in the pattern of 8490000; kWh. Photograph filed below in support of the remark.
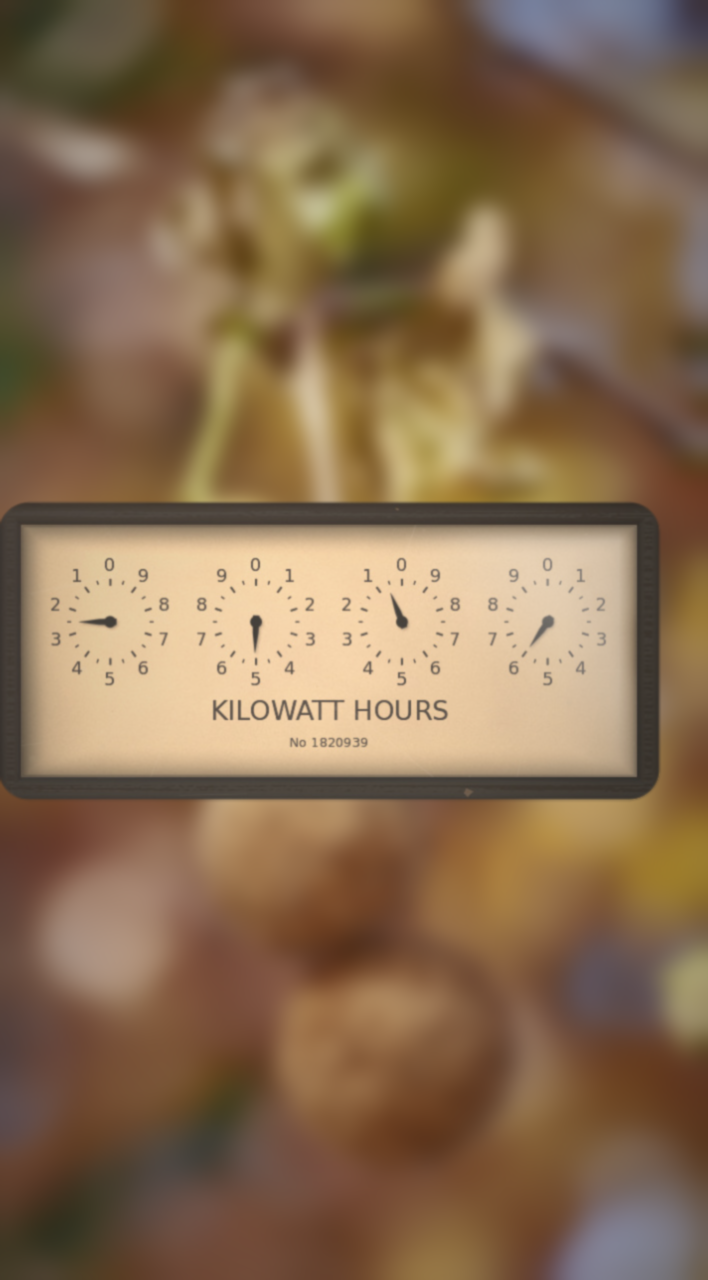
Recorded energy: 2506; kWh
